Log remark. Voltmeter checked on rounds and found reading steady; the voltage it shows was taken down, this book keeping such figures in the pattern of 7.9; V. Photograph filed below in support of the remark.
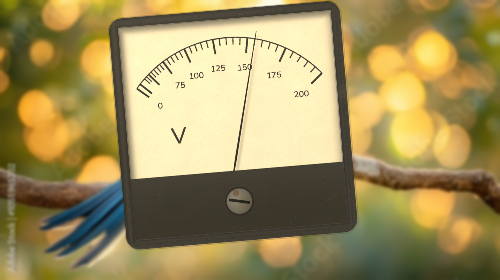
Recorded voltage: 155; V
